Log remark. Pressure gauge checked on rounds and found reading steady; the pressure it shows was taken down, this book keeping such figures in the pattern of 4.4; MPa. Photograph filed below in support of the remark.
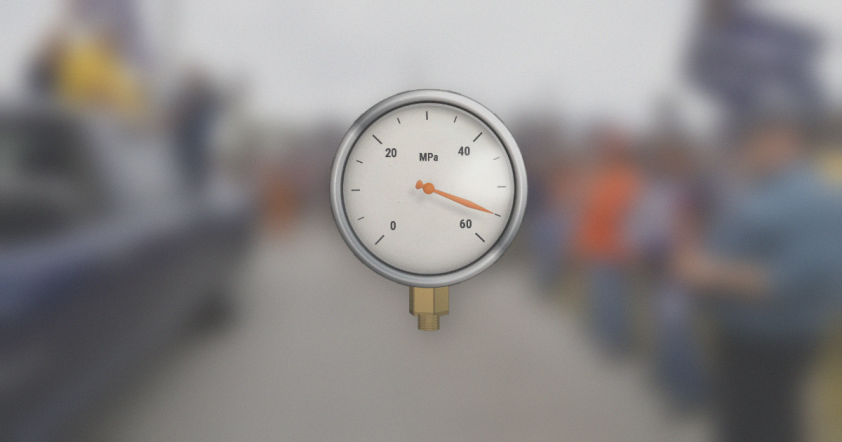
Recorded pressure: 55; MPa
